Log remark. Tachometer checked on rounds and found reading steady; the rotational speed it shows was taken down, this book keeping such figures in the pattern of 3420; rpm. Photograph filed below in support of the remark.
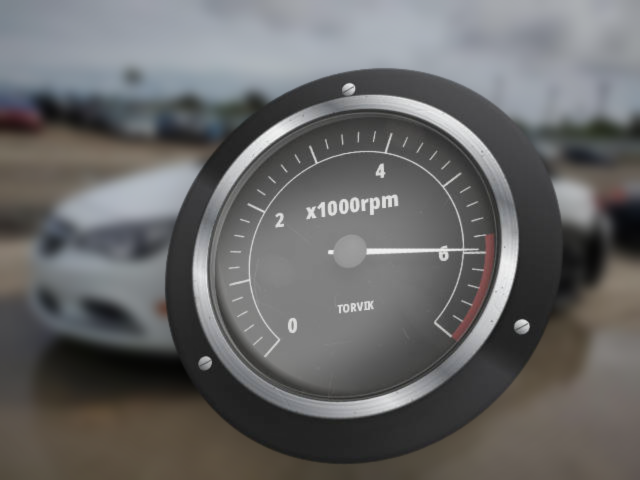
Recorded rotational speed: 6000; rpm
